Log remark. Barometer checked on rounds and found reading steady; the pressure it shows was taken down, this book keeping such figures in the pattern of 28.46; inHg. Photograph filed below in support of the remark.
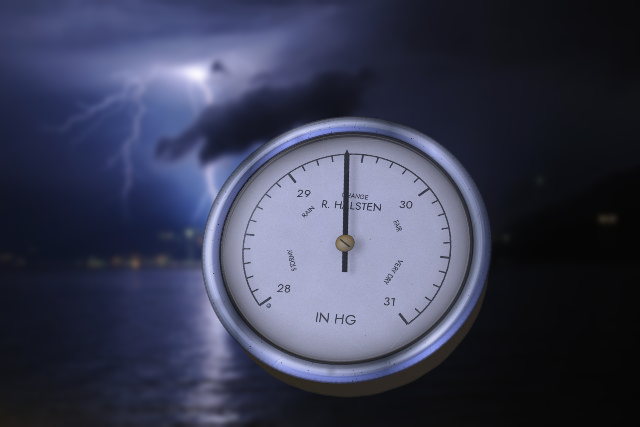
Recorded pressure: 29.4; inHg
